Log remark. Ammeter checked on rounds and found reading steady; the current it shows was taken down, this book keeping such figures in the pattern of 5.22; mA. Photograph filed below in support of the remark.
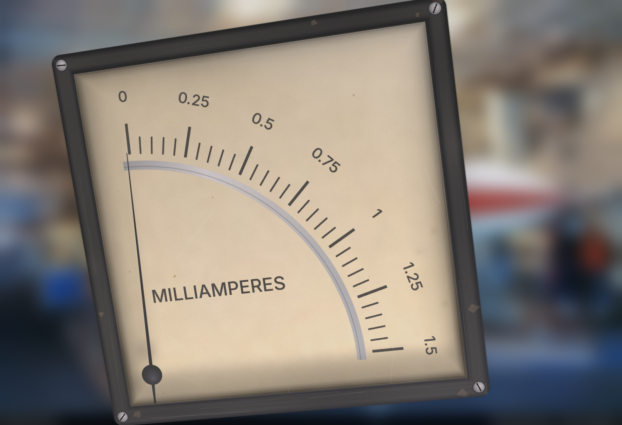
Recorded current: 0; mA
